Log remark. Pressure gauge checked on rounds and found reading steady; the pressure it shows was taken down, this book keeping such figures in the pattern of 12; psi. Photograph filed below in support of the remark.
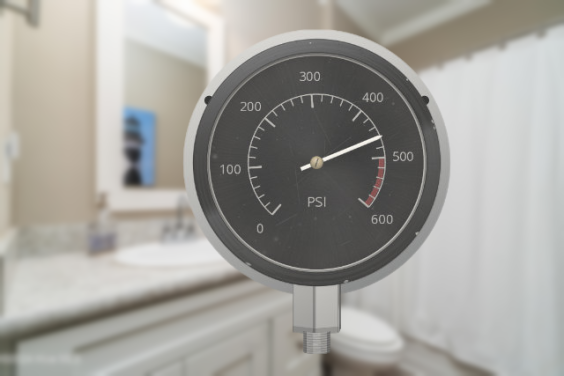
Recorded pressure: 460; psi
